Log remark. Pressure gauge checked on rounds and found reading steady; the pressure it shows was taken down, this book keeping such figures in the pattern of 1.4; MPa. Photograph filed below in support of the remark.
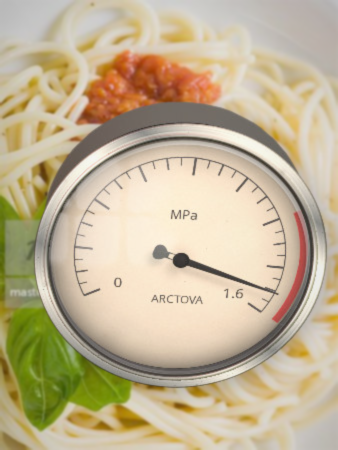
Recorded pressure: 1.5; MPa
